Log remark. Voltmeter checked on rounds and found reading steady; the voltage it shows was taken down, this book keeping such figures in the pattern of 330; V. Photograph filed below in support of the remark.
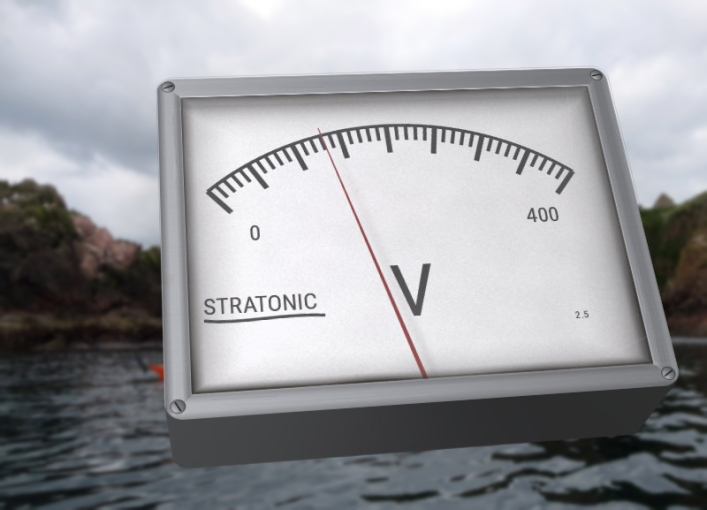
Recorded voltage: 130; V
